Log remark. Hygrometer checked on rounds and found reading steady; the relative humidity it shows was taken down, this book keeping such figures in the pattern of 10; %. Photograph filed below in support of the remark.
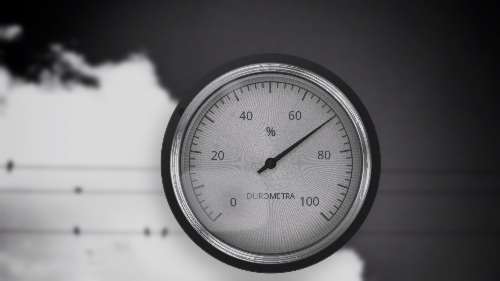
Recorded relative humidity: 70; %
